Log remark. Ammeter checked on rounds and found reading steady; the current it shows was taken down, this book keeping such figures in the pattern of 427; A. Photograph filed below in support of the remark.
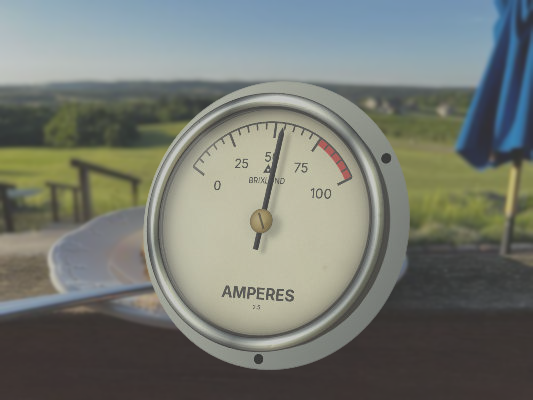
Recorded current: 55; A
